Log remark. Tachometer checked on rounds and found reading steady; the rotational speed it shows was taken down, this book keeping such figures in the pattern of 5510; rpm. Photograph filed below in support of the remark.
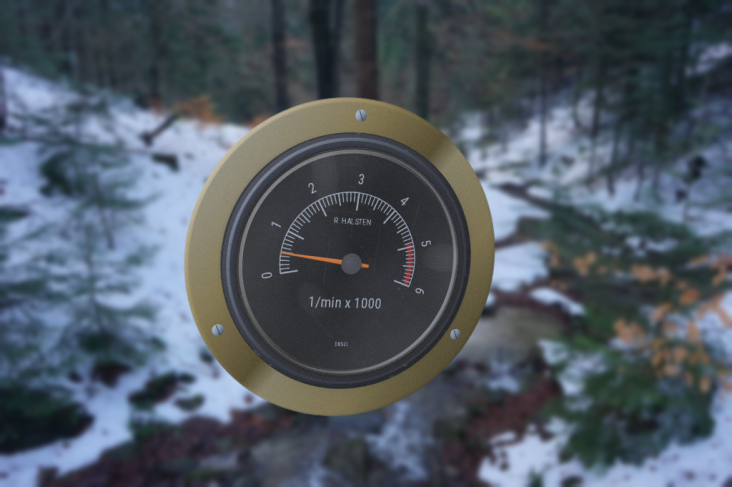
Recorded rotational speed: 500; rpm
